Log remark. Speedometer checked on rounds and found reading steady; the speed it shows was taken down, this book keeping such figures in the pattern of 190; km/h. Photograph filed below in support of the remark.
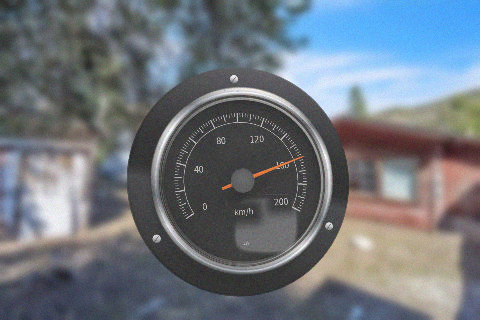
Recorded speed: 160; km/h
